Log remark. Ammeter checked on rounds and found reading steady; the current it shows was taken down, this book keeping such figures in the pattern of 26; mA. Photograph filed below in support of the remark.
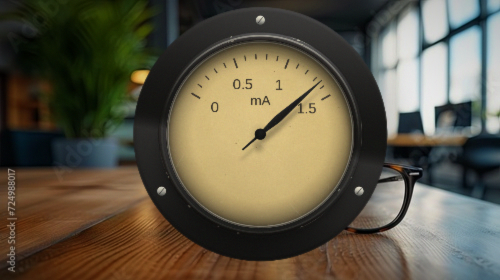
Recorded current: 1.35; mA
